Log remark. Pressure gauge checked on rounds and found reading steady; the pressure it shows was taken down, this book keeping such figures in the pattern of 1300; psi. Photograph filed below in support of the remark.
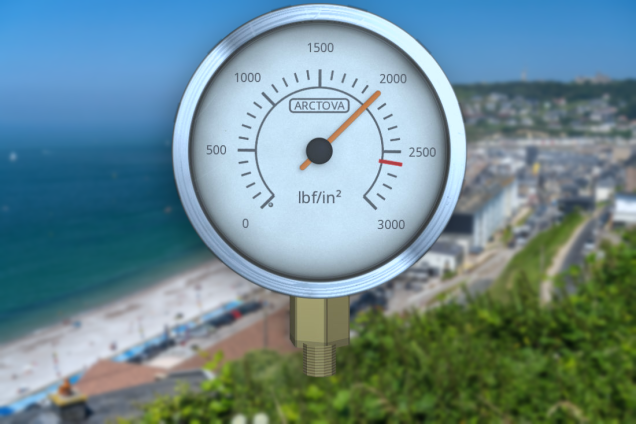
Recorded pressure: 2000; psi
